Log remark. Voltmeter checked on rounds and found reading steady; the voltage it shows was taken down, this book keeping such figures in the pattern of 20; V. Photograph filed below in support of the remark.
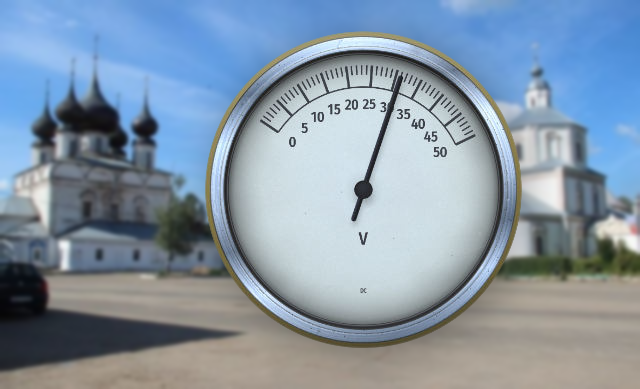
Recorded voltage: 31; V
